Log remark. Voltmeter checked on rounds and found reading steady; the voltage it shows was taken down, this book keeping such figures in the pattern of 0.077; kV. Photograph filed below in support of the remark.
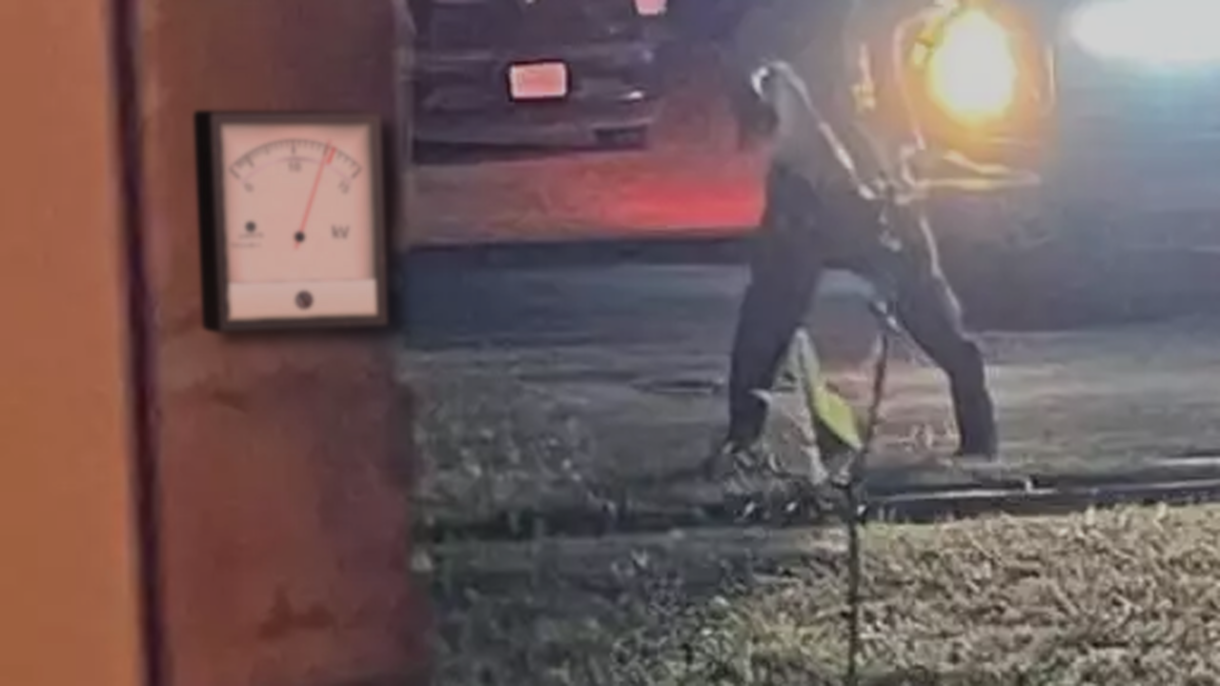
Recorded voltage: 12.5; kV
